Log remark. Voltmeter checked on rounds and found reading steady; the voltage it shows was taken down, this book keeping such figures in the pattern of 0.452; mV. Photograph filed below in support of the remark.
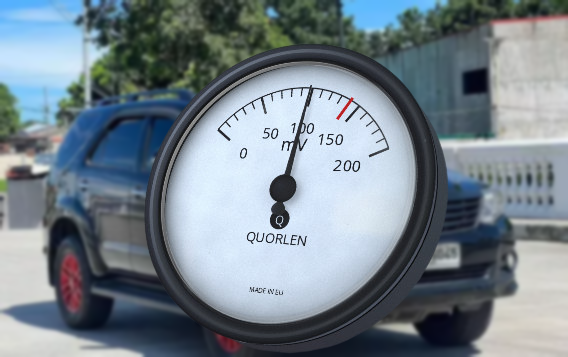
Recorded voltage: 100; mV
